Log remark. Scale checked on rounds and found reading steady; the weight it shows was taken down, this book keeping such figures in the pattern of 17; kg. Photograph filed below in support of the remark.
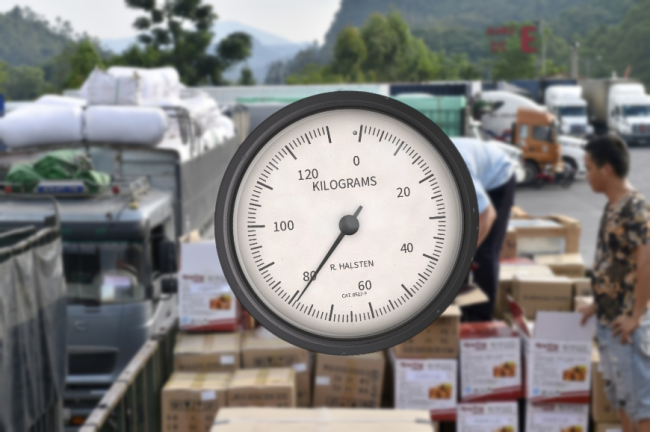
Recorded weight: 79; kg
